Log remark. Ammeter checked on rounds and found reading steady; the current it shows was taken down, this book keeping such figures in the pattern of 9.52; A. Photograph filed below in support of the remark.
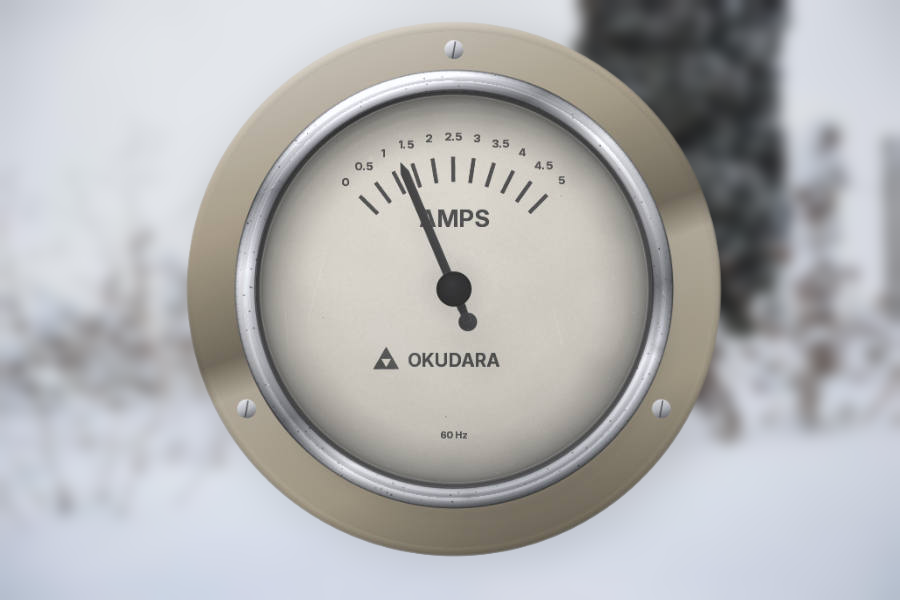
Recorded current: 1.25; A
